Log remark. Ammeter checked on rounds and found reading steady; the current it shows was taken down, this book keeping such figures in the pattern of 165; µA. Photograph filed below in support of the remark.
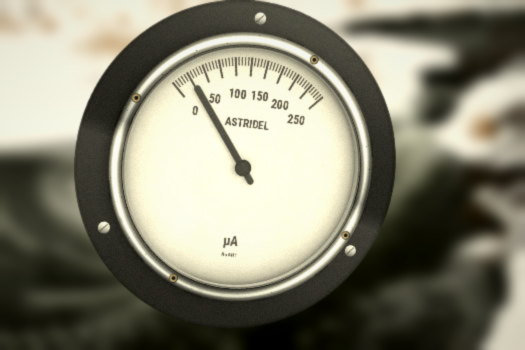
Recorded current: 25; µA
